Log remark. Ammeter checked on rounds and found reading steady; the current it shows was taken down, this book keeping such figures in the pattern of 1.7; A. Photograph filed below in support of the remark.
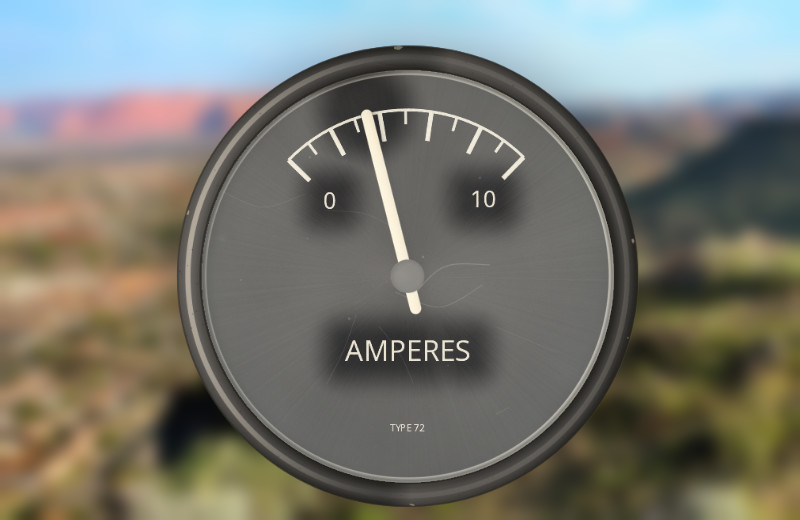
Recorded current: 3.5; A
